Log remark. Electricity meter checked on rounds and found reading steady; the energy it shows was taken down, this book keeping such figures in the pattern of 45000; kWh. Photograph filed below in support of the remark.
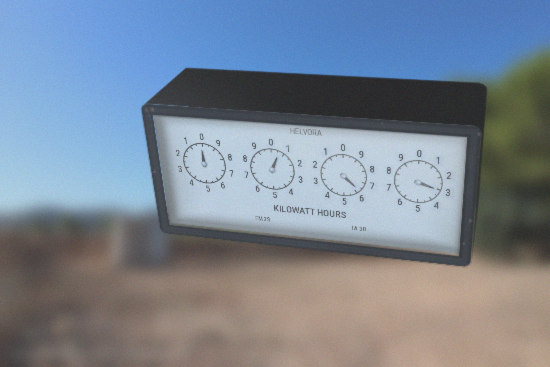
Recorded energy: 63; kWh
